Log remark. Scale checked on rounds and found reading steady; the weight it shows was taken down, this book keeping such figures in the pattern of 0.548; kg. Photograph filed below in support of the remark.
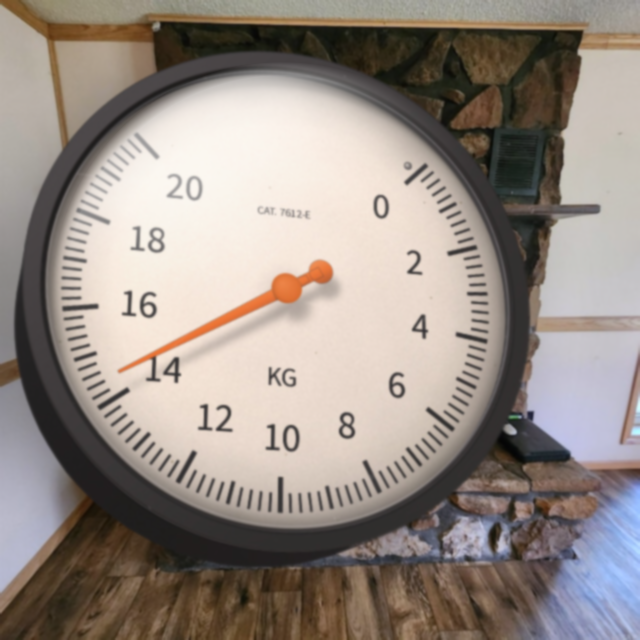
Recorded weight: 14.4; kg
